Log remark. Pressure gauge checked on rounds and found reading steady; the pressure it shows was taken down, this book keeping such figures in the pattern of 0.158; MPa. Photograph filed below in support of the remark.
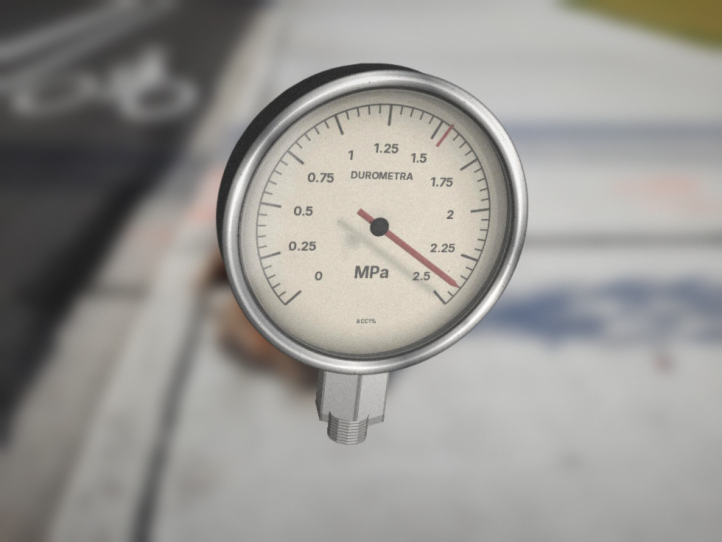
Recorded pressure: 2.4; MPa
